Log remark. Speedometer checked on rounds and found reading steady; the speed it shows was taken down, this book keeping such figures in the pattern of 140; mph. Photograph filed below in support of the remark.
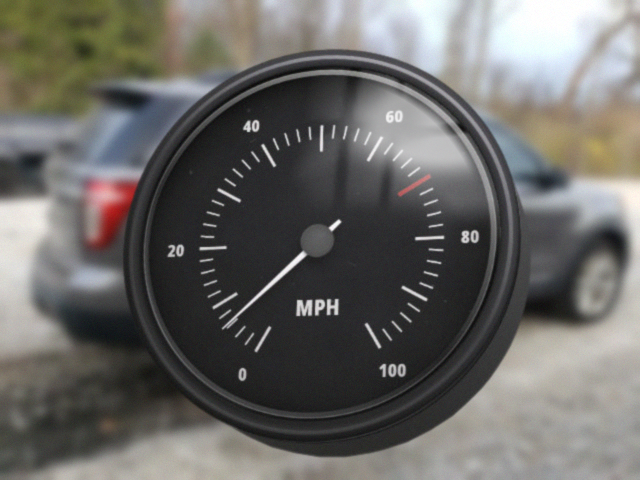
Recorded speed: 6; mph
